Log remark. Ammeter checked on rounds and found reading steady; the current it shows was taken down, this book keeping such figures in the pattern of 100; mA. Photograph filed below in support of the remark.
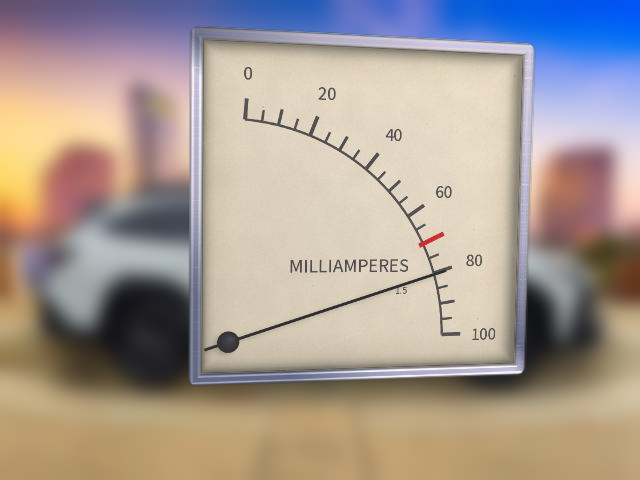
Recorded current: 80; mA
